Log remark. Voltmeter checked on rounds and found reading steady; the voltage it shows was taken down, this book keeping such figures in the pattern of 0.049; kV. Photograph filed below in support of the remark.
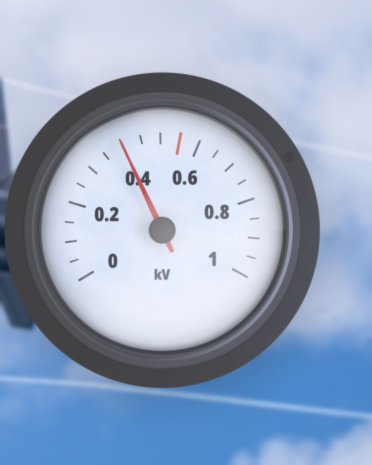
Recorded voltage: 0.4; kV
